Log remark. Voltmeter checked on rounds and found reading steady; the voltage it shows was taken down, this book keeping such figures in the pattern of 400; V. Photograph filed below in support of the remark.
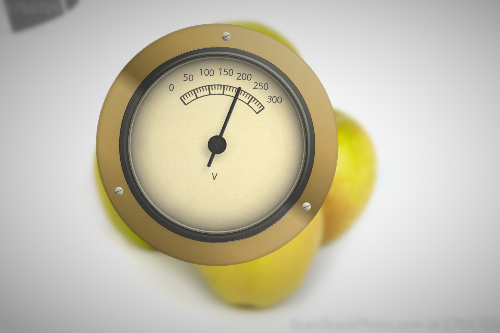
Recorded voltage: 200; V
